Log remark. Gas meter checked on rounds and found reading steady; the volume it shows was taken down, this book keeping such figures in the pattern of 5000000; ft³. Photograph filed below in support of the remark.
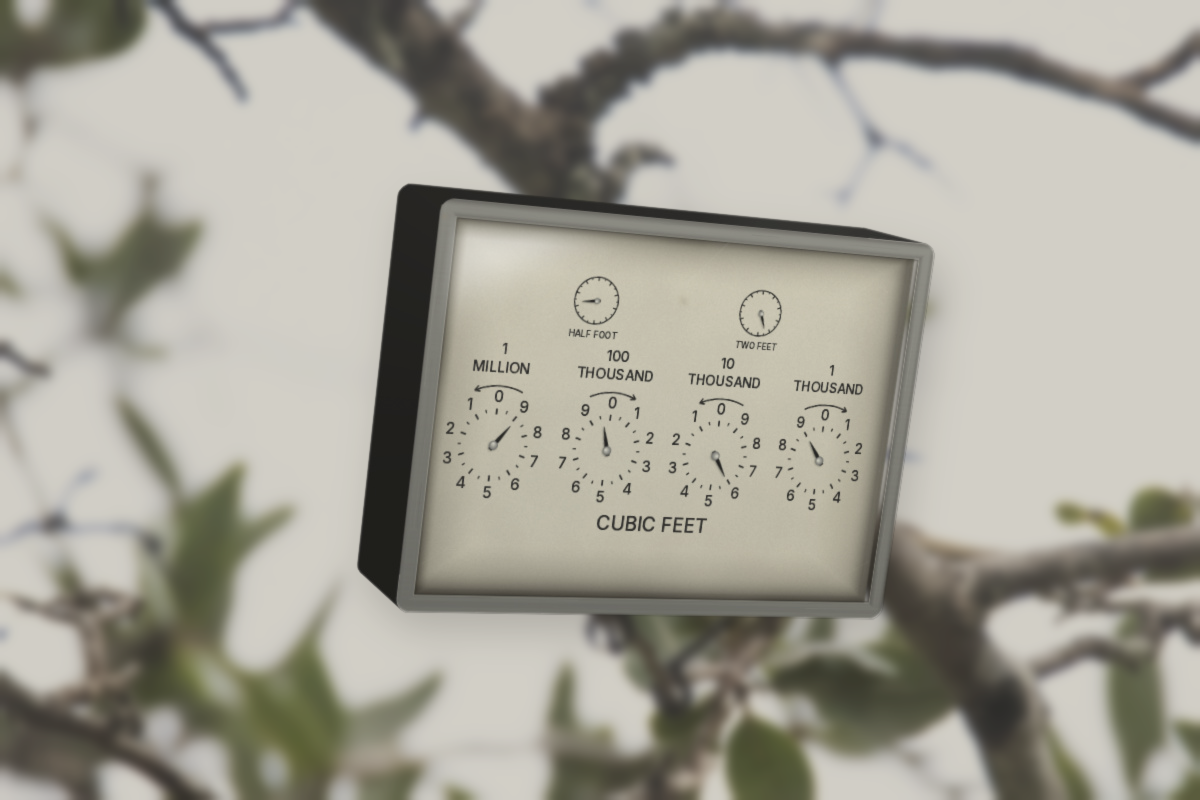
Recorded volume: 895900; ft³
